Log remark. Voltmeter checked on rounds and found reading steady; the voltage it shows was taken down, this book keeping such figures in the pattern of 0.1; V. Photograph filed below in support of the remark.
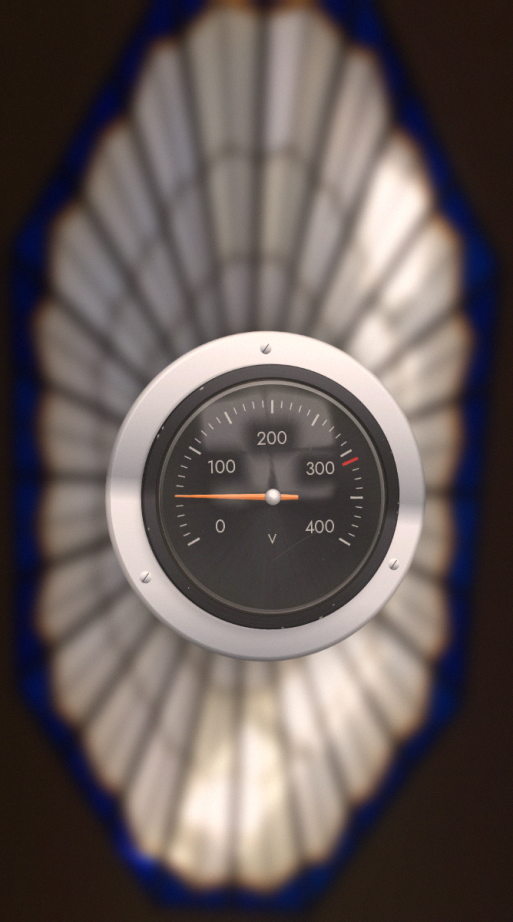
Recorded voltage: 50; V
